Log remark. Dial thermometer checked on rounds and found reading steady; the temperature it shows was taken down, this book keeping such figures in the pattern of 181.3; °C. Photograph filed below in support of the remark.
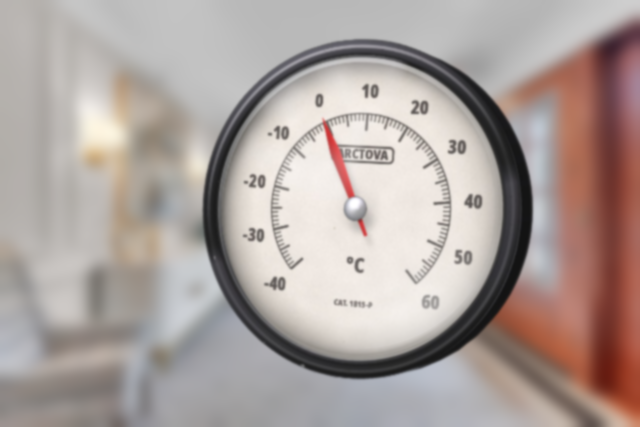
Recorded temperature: 0; °C
